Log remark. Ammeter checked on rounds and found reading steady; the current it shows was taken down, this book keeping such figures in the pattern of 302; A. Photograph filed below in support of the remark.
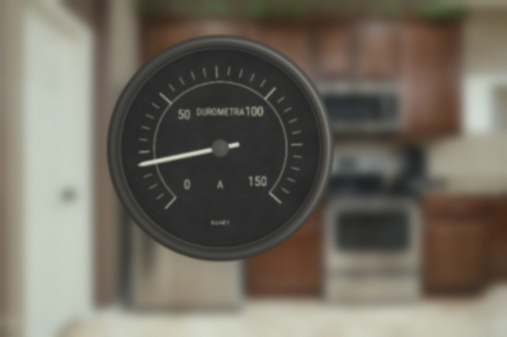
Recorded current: 20; A
